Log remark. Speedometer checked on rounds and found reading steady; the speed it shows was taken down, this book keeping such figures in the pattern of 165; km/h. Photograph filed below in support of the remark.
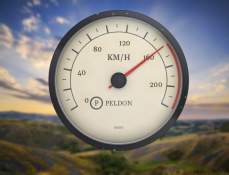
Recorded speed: 160; km/h
